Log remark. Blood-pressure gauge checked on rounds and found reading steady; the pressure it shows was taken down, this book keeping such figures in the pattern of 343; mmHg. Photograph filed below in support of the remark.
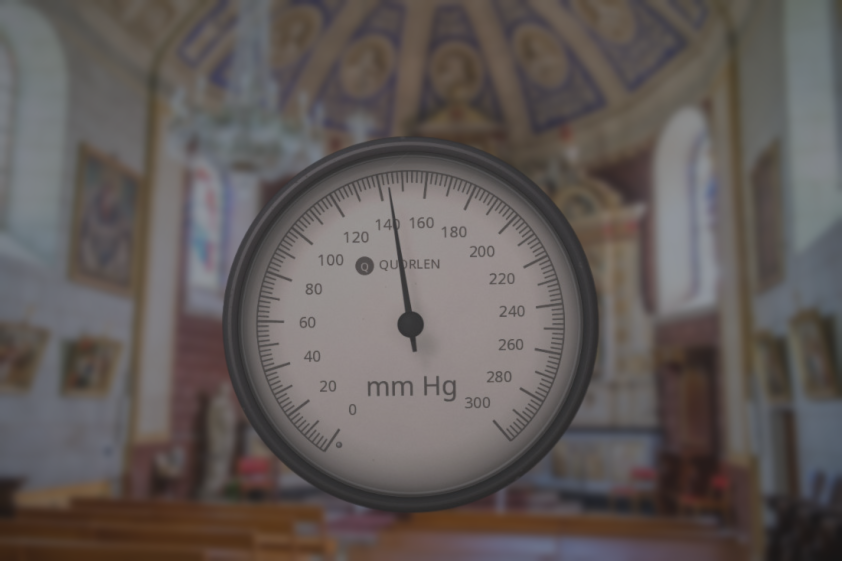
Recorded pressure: 144; mmHg
